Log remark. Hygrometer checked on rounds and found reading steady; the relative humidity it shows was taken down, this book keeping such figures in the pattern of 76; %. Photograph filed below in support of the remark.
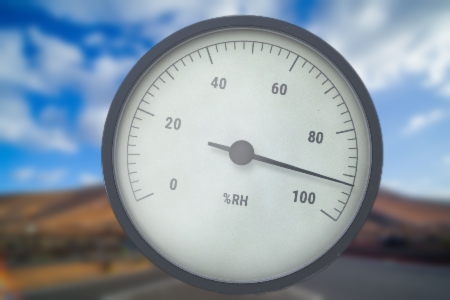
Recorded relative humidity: 92; %
